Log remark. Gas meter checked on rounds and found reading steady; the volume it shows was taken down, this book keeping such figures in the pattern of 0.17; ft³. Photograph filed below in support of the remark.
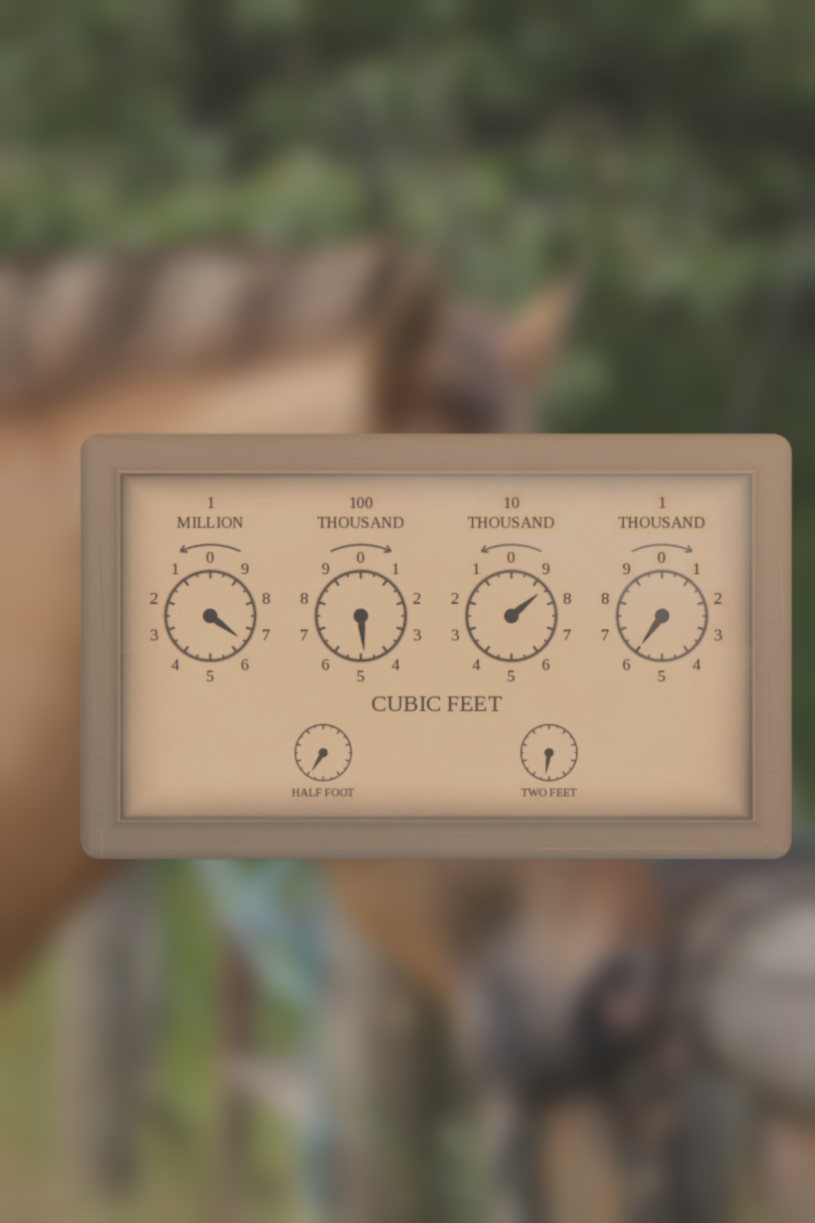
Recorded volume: 648600; ft³
